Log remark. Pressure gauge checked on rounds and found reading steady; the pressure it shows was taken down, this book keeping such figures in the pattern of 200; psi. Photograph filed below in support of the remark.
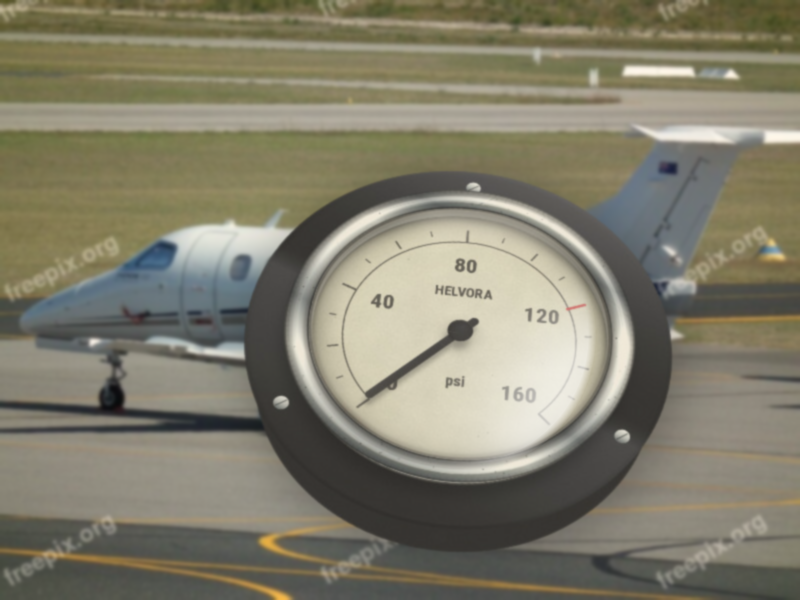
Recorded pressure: 0; psi
